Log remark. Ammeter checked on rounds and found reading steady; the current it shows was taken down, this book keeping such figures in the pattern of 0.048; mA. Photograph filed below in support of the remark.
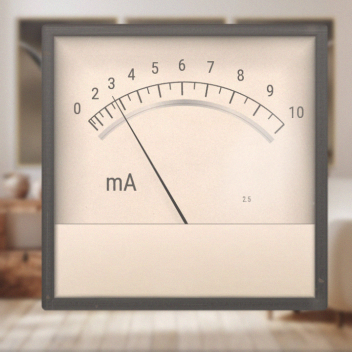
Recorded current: 2.75; mA
